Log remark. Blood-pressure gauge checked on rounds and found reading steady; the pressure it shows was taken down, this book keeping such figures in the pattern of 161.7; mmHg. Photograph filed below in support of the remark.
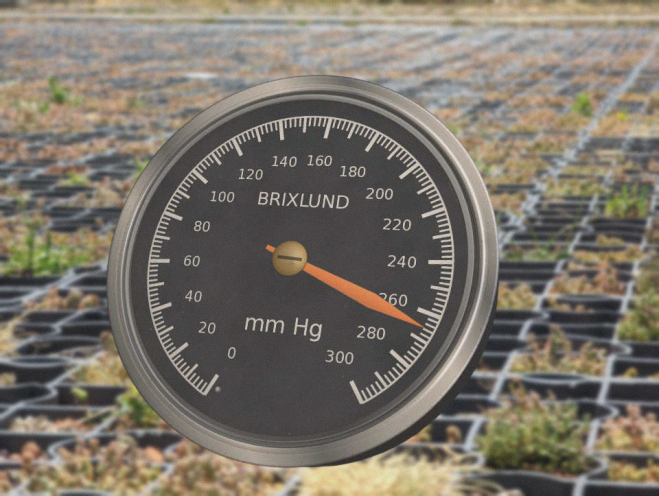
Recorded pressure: 266; mmHg
